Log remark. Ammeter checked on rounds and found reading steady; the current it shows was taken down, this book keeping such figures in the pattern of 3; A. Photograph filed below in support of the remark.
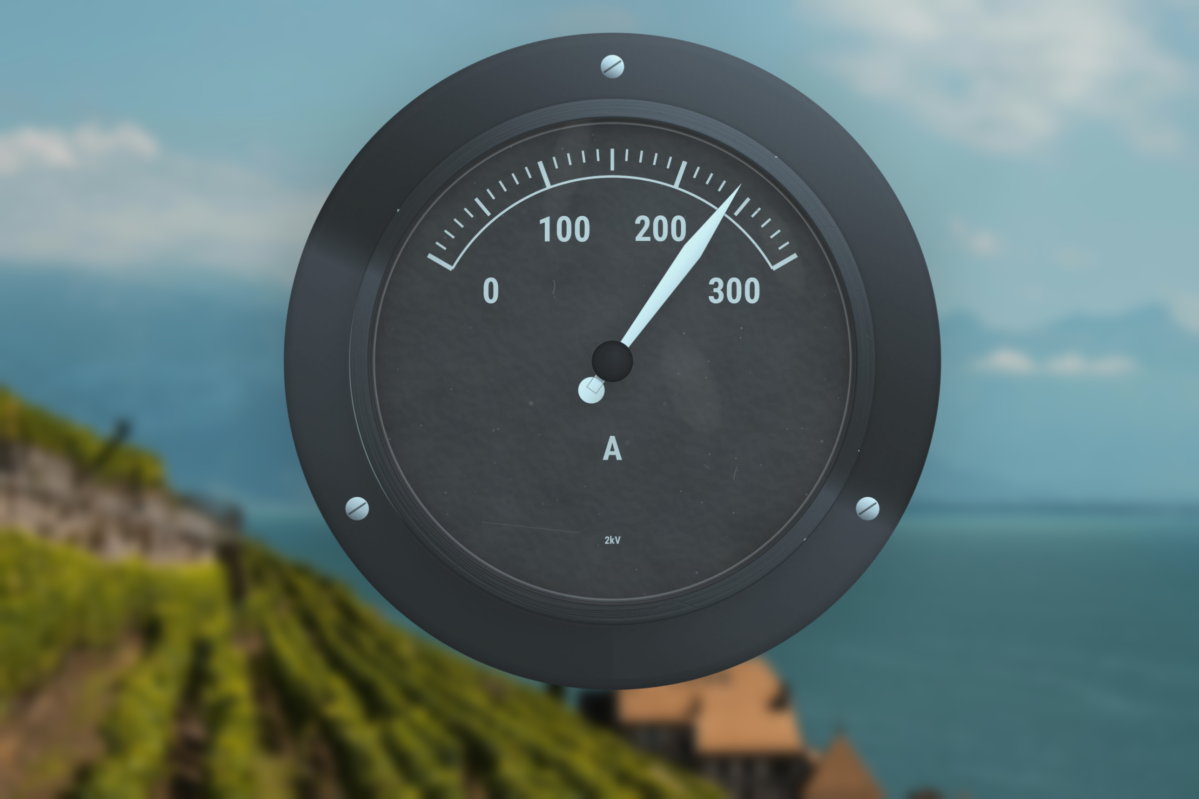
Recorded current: 240; A
